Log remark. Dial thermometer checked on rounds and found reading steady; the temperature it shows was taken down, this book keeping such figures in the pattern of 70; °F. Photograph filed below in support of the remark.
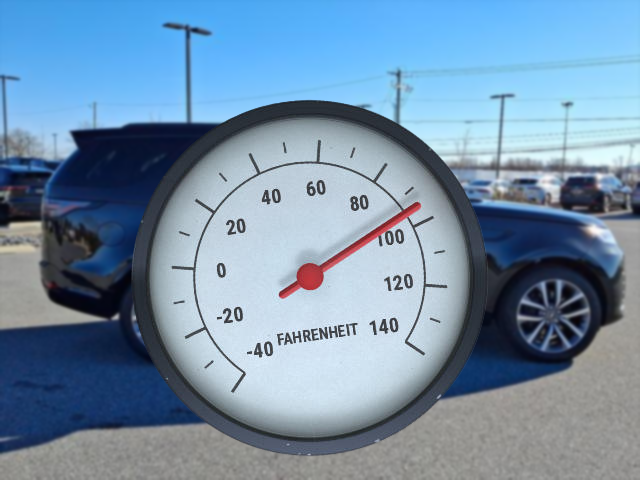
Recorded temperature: 95; °F
